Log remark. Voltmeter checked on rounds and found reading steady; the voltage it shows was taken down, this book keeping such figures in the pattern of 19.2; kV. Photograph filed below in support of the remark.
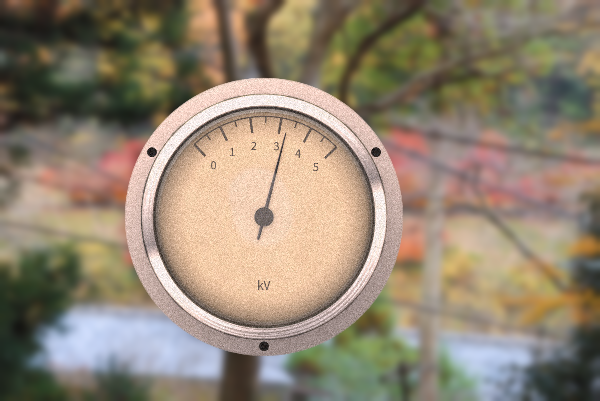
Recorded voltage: 3.25; kV
